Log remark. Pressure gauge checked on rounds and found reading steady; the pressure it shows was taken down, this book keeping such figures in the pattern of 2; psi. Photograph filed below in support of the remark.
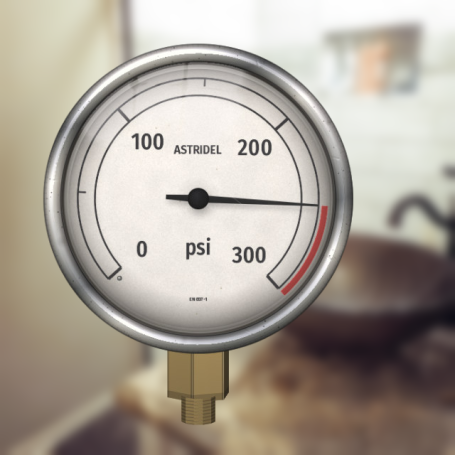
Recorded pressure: 250; psi
